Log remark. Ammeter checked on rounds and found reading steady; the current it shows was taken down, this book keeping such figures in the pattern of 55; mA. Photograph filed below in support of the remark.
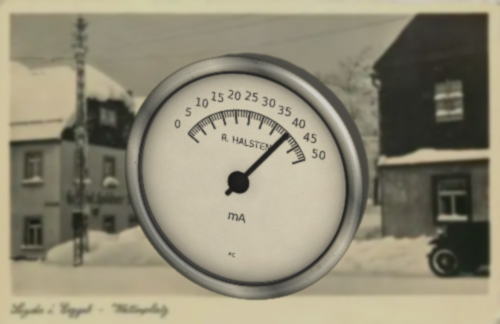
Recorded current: 40; mA
